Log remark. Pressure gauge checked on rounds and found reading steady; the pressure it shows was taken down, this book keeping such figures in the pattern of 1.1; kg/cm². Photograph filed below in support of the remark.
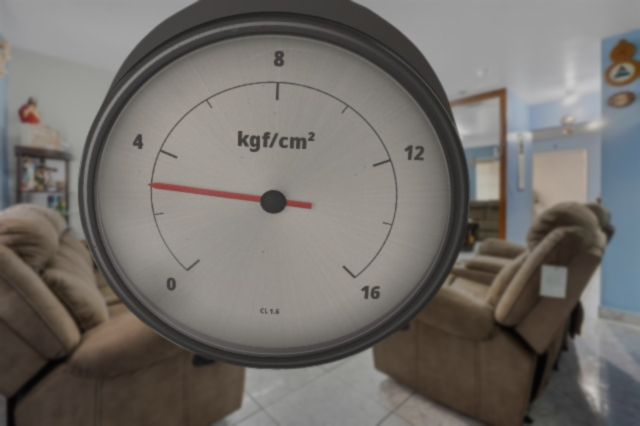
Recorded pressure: 3; kg/cm²
